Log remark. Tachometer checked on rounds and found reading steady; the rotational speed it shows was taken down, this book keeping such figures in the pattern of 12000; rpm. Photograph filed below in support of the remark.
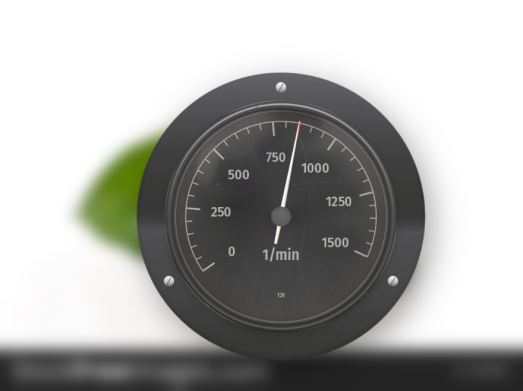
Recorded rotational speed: 850; rpm
